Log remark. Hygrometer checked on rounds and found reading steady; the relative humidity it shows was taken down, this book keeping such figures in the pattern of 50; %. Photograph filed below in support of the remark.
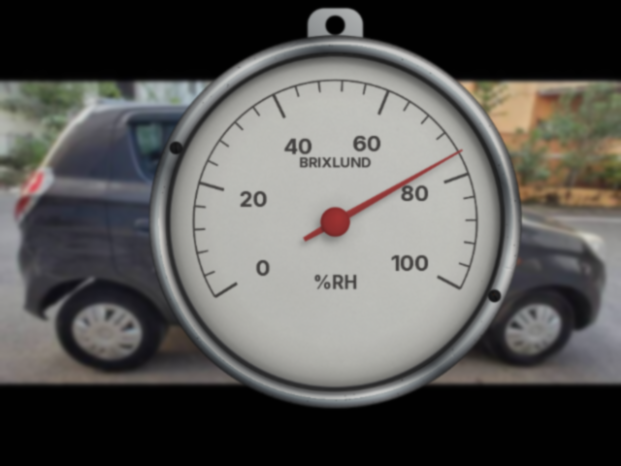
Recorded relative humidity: 76; %
